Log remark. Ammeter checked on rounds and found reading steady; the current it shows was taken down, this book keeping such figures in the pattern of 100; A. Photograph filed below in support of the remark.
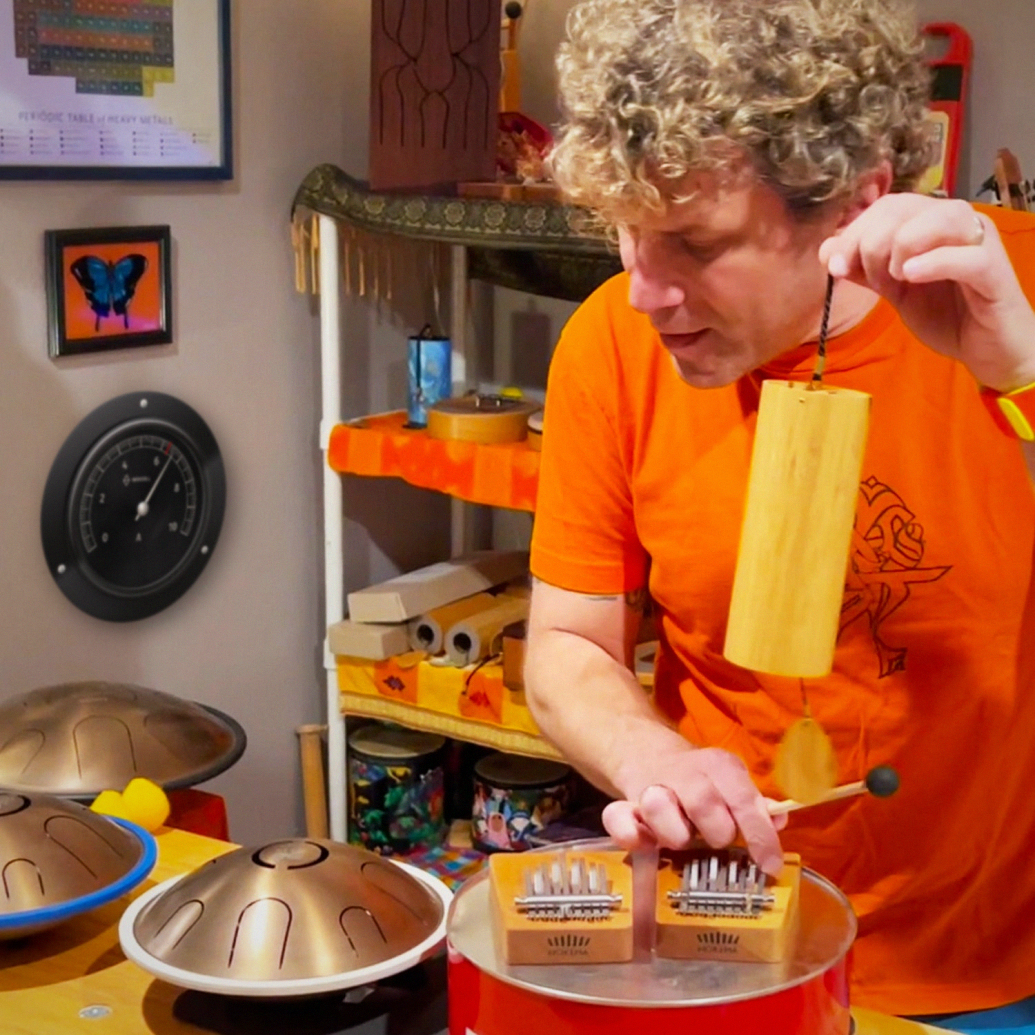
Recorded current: 6.5; A
